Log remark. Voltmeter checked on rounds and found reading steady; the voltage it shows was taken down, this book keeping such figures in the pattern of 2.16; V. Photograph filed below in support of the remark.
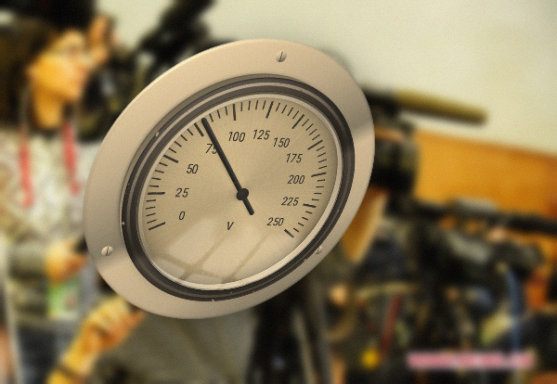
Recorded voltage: 80; V
